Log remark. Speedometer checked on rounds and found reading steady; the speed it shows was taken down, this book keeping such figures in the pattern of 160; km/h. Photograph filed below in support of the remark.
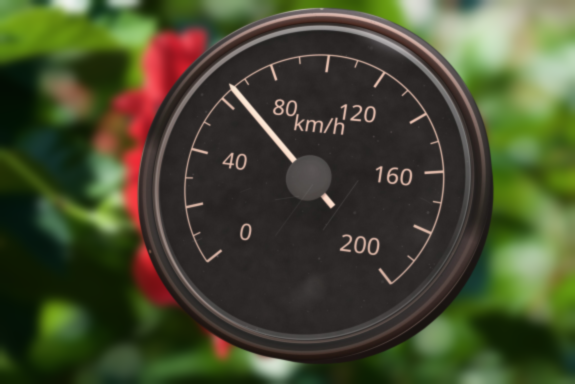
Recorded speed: 65; km/h
